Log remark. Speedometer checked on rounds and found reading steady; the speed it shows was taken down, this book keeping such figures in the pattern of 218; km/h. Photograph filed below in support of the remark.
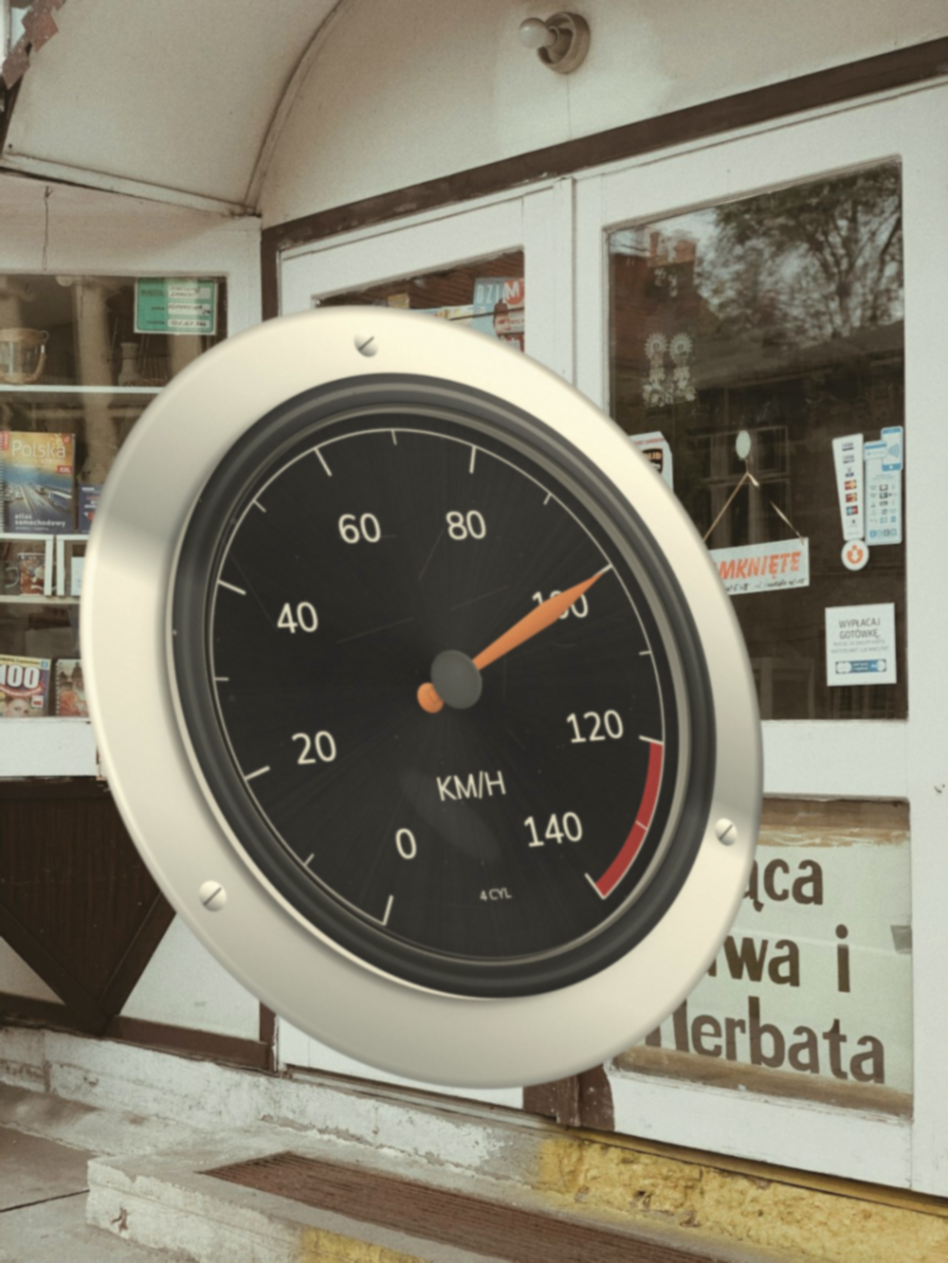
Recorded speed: 100; km/h
